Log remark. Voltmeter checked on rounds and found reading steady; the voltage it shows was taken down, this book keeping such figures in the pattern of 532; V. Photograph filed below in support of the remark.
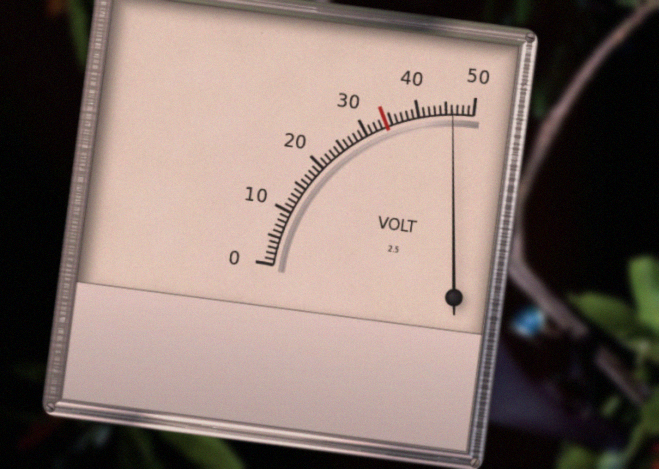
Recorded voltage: 46; V
